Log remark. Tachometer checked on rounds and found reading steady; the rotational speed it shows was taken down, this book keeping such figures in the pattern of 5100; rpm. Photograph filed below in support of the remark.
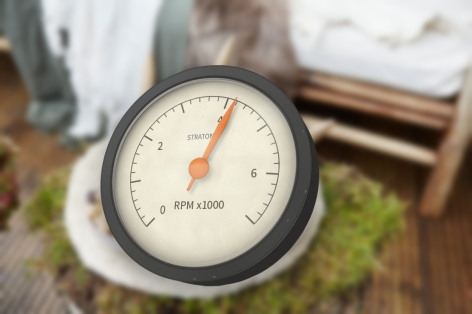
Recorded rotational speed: 4200; rpm
